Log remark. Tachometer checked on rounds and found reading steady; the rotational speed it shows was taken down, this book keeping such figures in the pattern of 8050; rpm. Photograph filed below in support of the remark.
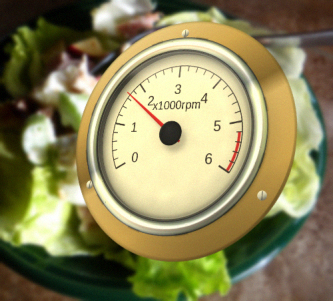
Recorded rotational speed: 1700; rpm
